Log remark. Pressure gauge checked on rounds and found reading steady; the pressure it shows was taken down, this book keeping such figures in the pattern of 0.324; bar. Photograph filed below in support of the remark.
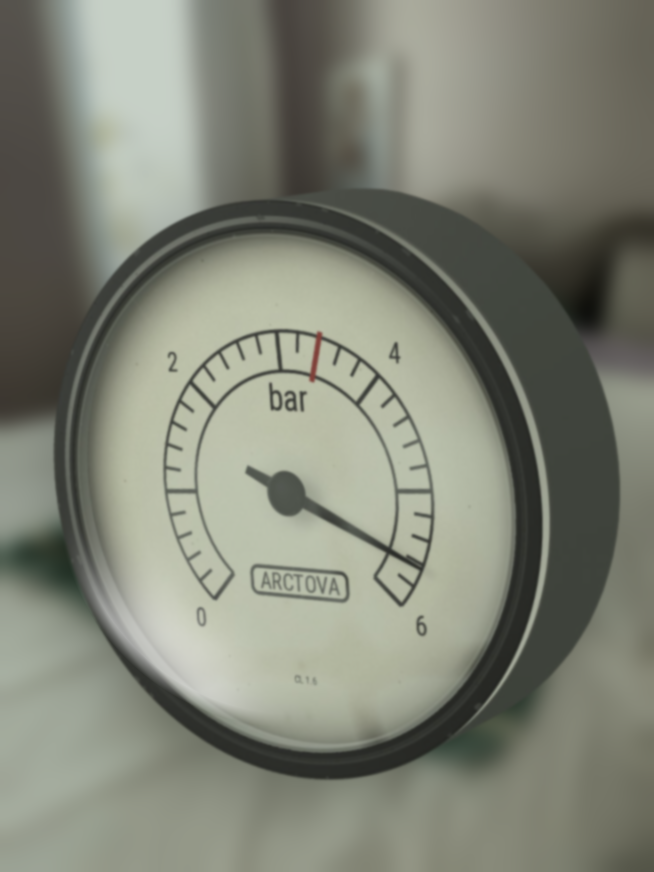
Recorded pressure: 5.6; bar
